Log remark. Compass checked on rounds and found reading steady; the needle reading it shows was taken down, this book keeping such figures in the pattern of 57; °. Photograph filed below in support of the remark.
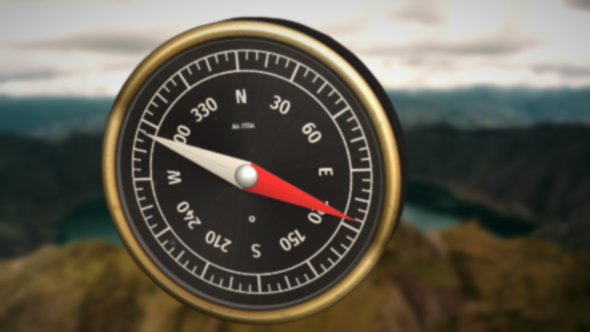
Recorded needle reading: 115; °
